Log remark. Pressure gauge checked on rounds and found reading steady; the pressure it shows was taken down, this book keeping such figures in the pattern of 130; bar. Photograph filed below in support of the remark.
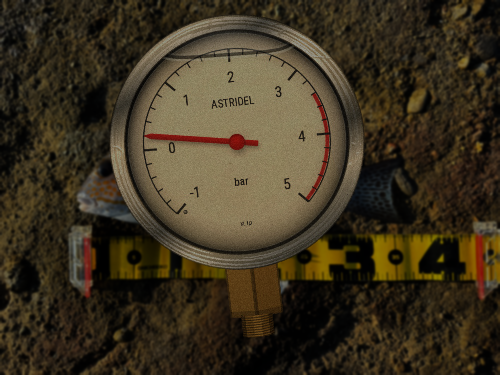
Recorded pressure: 0.2; bar
